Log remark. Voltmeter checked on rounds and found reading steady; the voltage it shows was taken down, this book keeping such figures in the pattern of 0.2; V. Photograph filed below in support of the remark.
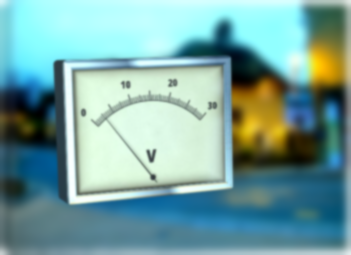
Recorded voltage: 2.5; V
